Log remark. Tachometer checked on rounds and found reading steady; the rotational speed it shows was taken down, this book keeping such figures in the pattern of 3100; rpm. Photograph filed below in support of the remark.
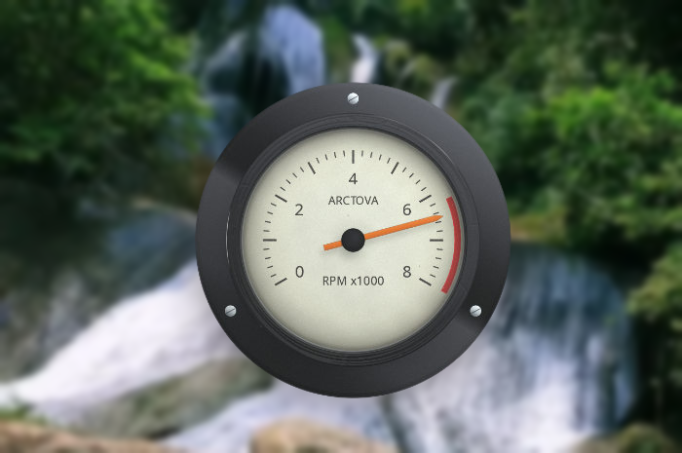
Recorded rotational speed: 6500; rpm
